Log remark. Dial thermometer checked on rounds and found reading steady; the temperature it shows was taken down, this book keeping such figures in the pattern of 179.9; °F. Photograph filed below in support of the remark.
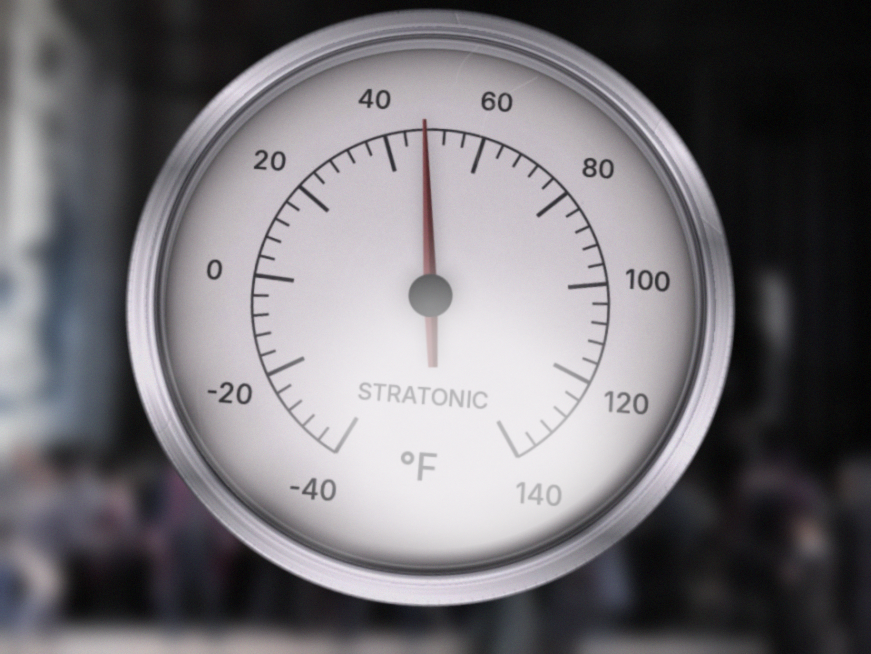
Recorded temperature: 48; °F
